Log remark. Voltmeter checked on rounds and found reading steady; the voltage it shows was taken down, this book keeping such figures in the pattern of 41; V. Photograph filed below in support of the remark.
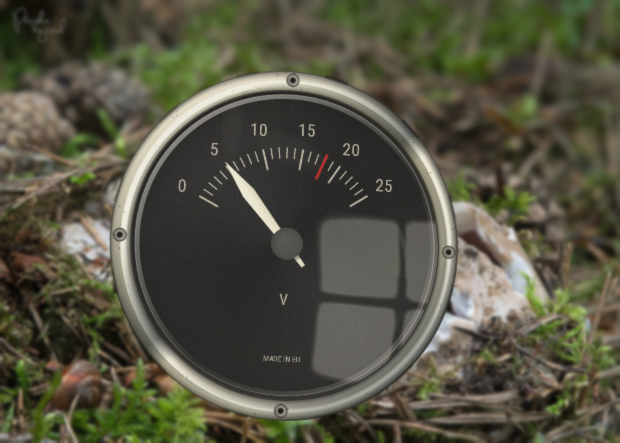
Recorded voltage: 5; V
